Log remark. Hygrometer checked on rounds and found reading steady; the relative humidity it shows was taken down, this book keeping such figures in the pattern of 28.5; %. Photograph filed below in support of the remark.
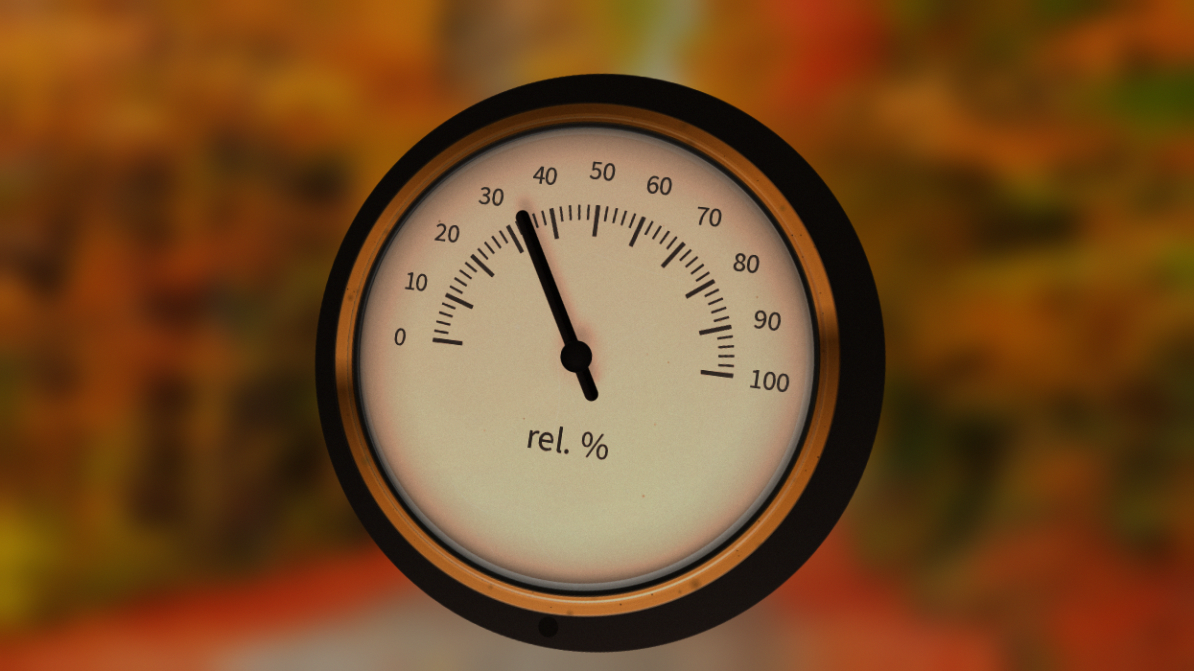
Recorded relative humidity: 34; %
